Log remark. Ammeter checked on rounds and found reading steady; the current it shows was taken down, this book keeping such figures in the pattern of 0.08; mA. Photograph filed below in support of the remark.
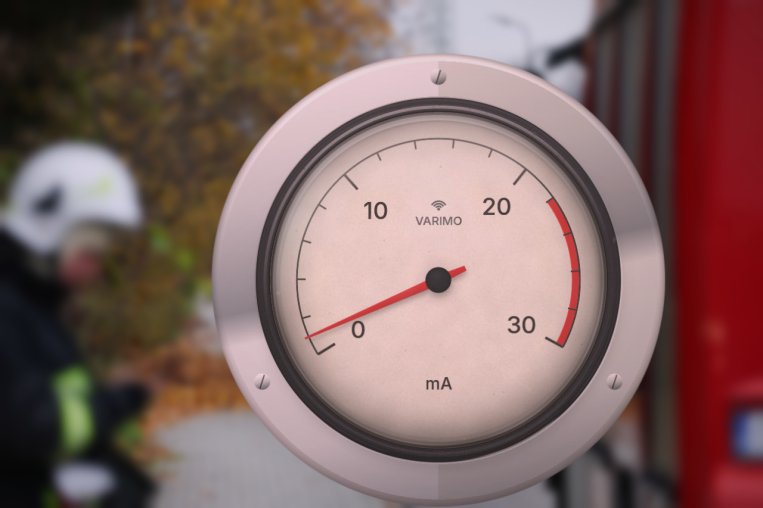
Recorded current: 1; mA
